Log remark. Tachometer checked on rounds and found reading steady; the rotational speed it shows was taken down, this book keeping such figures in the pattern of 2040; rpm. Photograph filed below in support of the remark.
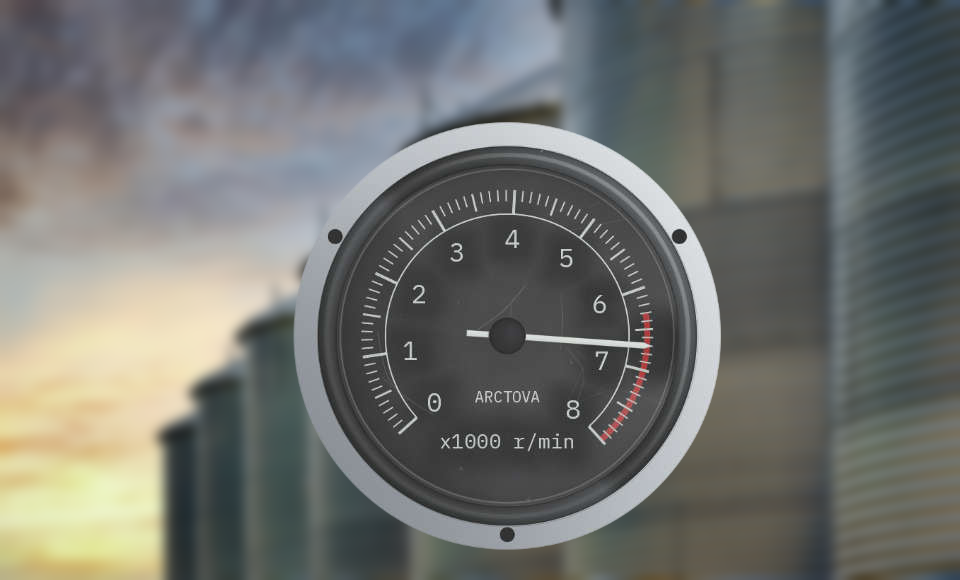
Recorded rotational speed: 6700; rpm
